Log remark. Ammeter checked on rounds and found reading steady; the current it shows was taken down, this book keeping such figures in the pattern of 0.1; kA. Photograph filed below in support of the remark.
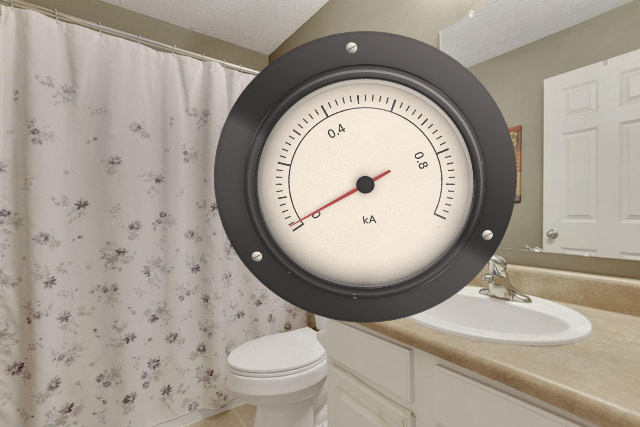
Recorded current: 0.02; kA
